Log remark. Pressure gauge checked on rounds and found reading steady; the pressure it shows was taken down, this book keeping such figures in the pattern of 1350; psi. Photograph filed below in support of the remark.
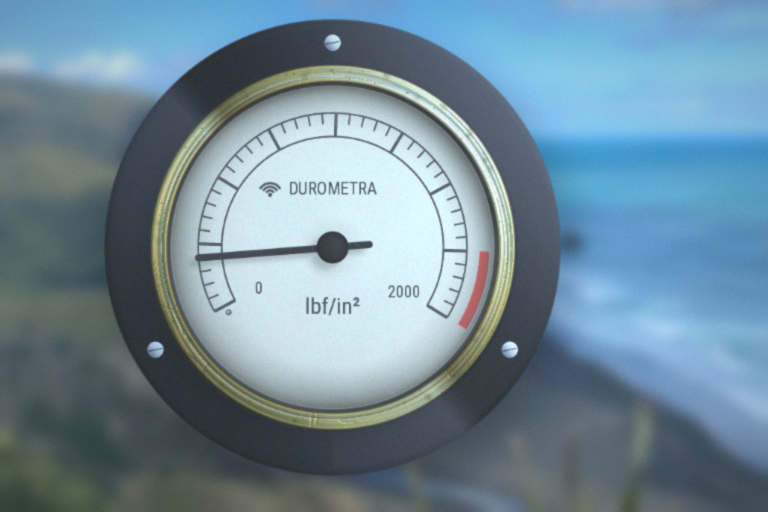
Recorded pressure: 200; psi
